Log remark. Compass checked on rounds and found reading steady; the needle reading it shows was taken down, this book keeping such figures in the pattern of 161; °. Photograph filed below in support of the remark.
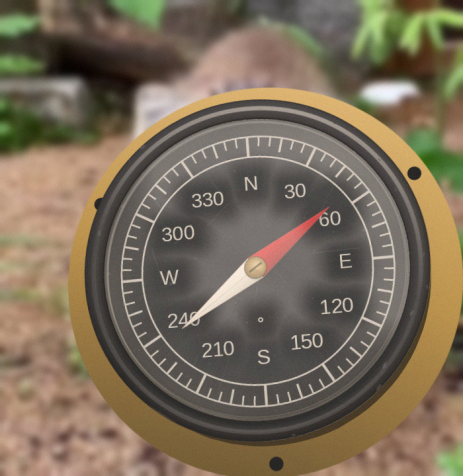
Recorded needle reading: 55; °
